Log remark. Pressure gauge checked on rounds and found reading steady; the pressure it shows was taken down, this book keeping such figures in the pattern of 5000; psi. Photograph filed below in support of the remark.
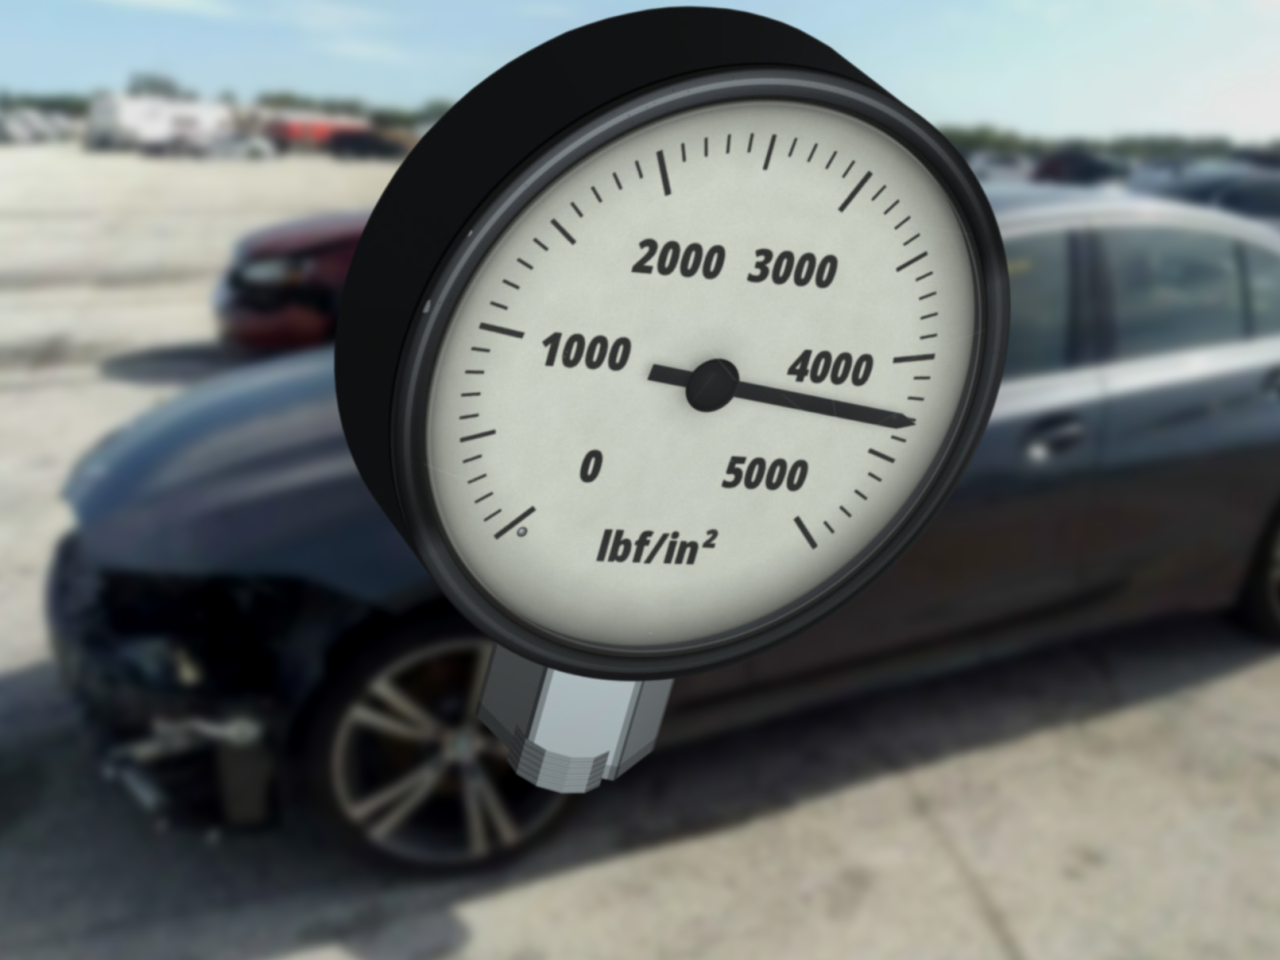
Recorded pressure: 4300; psi
